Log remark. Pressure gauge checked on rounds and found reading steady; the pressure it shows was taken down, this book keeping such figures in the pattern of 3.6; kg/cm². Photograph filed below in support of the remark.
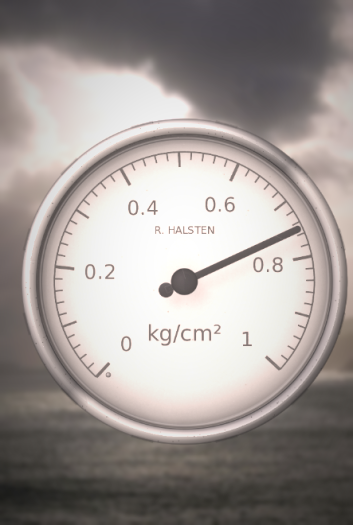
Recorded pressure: 0.75; kg/cm²
